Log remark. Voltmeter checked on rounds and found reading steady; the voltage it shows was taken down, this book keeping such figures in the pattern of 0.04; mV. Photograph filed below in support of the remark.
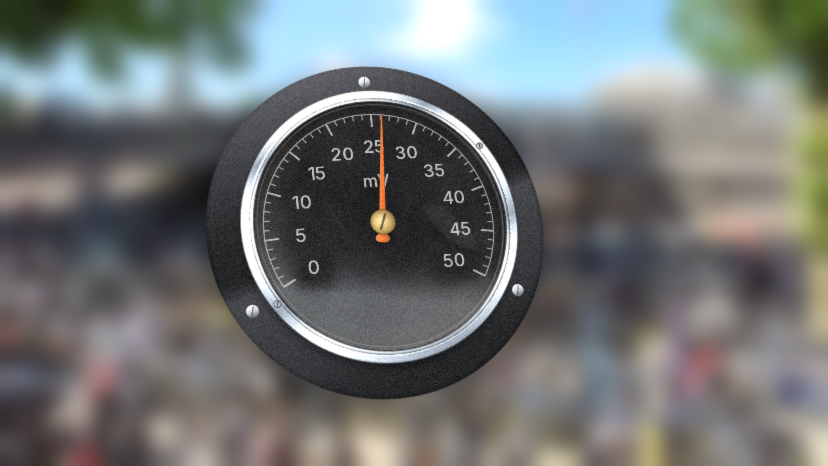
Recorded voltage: 26; mV
